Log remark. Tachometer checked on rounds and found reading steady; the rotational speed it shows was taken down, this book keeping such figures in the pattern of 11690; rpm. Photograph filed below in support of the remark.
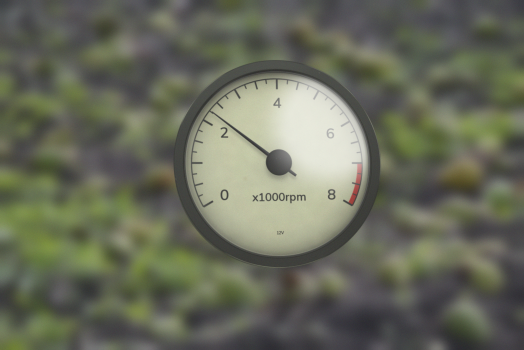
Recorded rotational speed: 2250; rpm
